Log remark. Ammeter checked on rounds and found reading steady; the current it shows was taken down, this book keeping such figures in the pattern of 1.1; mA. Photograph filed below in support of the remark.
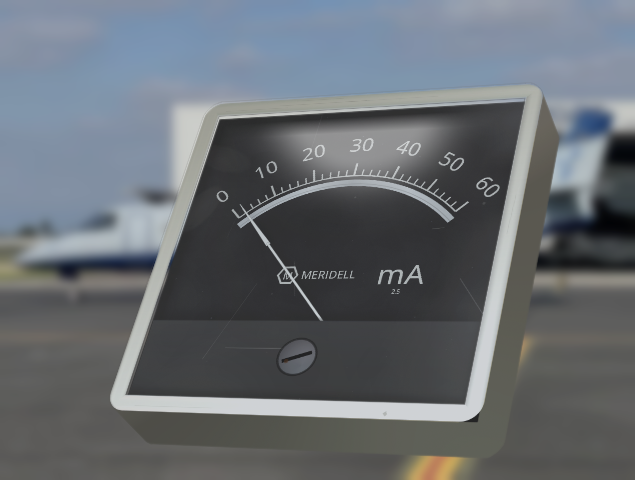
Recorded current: 2; mA
